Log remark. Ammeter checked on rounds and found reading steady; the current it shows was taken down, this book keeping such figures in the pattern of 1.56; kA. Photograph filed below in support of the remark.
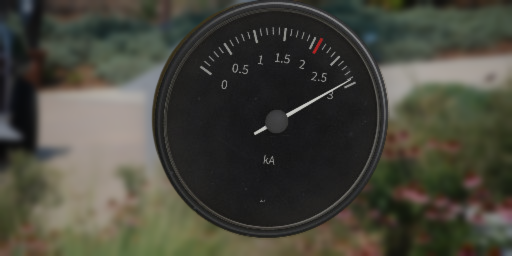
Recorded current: 2.9; kA
